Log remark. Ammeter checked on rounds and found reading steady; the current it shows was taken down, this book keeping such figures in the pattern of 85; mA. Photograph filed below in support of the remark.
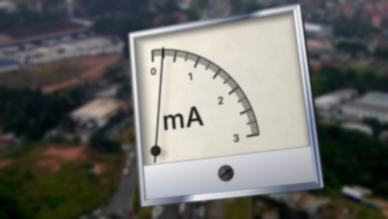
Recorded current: 0.25; mA
